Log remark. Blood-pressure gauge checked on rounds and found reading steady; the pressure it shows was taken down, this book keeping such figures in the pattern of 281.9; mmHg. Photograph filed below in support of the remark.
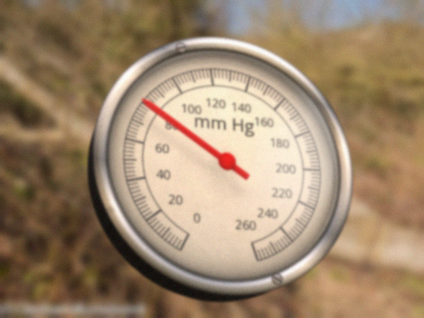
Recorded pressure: 80; mmHg
